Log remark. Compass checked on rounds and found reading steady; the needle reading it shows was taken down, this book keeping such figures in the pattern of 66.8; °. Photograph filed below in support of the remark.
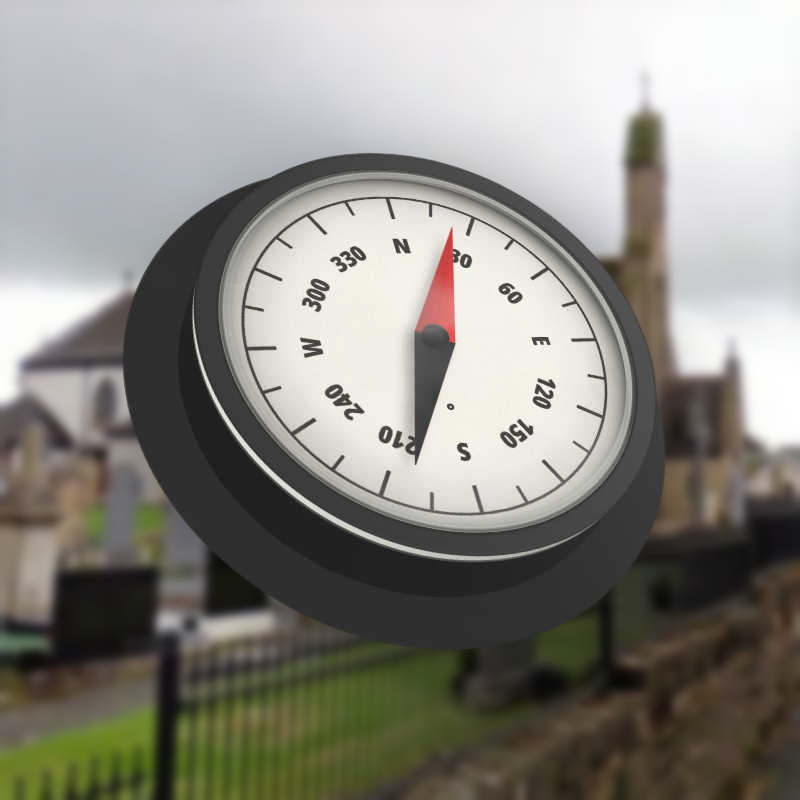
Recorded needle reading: 22.5; °
